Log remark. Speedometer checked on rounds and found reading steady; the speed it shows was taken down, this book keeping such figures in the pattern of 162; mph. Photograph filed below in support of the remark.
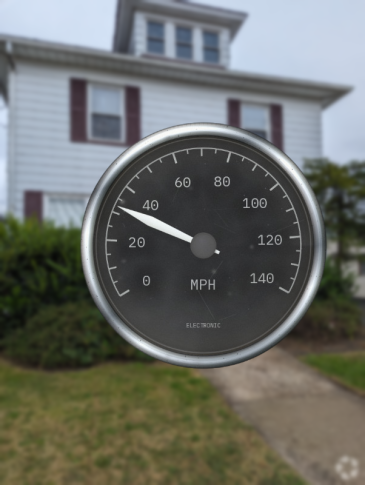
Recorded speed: 32.5; mph
